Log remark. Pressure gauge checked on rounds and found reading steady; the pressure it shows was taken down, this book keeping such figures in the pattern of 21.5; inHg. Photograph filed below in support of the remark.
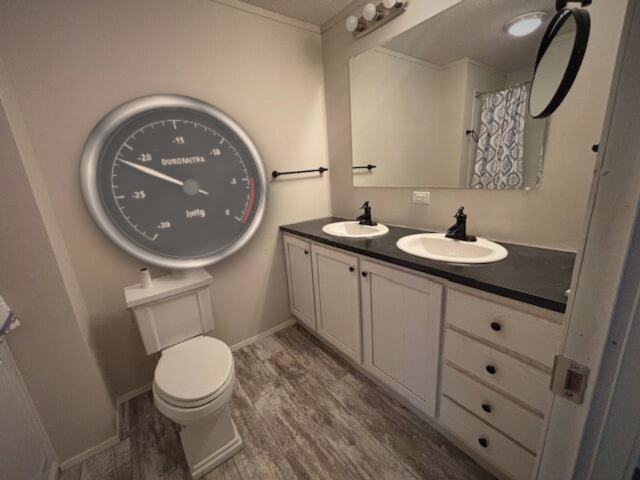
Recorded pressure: -21.5; inHg
